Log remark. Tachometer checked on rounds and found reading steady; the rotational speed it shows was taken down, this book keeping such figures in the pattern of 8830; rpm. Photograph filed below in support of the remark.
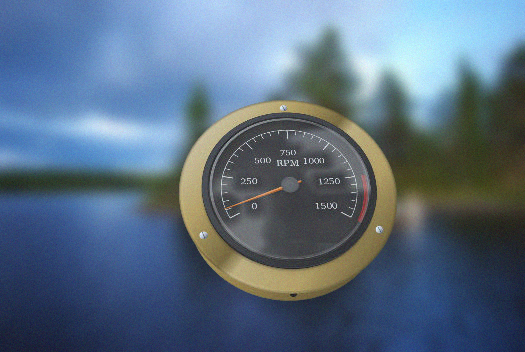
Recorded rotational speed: 50; rpm
